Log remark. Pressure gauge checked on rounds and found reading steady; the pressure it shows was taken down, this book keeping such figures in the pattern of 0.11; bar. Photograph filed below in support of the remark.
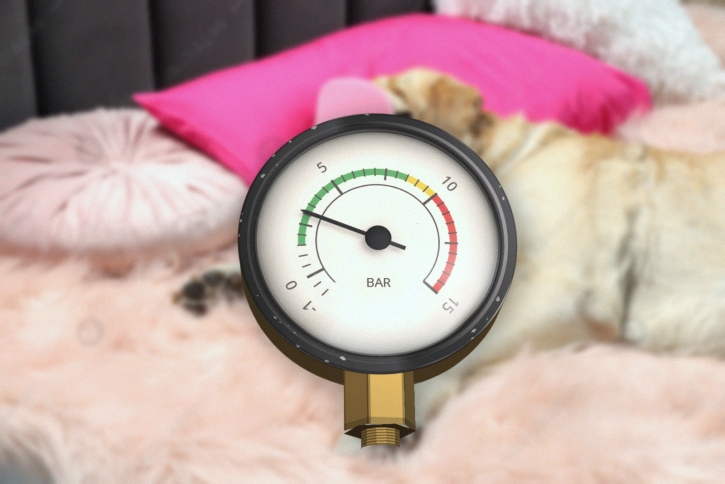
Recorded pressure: 3; bar
